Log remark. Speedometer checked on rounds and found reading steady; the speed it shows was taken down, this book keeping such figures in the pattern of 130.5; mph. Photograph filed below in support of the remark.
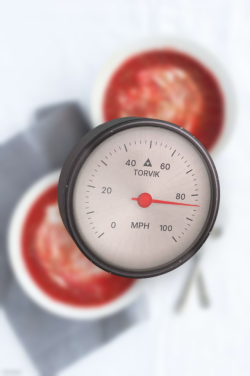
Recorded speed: 84; mph
